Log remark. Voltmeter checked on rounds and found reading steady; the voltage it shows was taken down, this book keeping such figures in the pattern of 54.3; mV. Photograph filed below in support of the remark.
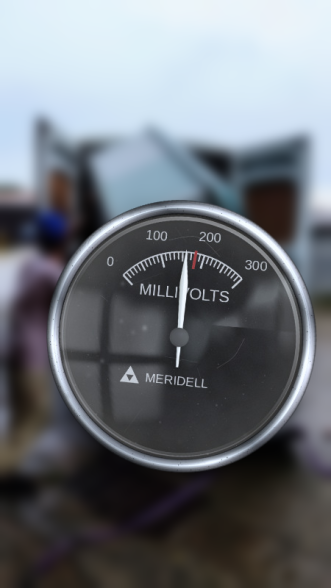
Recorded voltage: 160; mV
